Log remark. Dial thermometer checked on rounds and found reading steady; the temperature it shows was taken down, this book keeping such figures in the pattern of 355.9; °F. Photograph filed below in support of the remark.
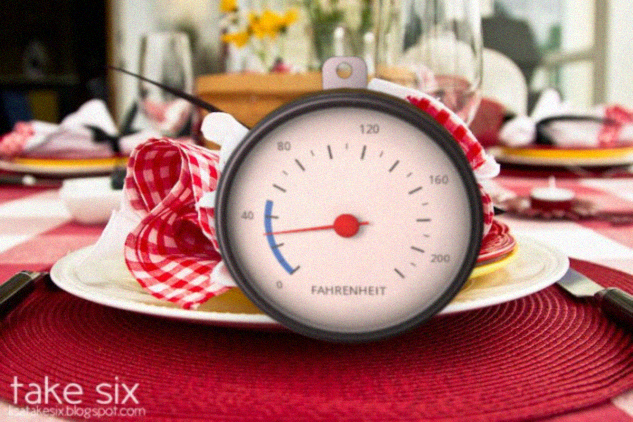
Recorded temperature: 30; °F
